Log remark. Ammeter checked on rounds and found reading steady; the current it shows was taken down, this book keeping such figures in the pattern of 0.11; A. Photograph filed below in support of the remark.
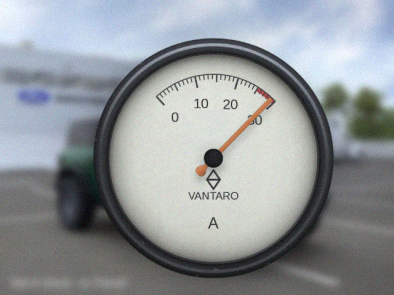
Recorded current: 29; A
